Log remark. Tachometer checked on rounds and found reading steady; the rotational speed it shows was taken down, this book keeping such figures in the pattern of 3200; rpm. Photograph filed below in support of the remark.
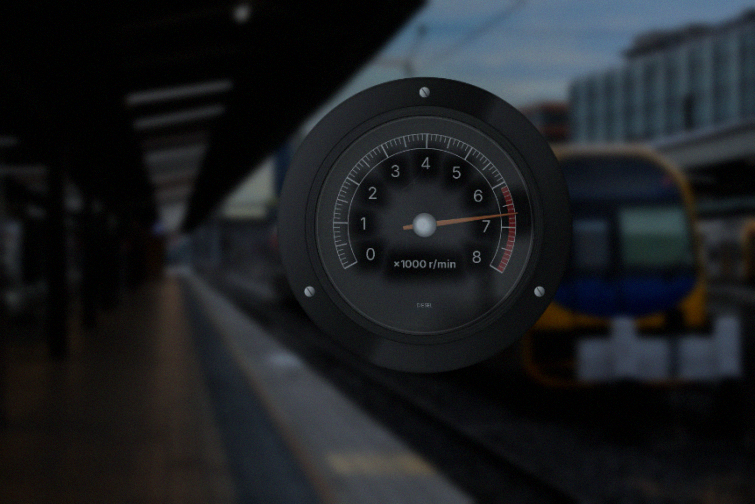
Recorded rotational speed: 6700; rpm
